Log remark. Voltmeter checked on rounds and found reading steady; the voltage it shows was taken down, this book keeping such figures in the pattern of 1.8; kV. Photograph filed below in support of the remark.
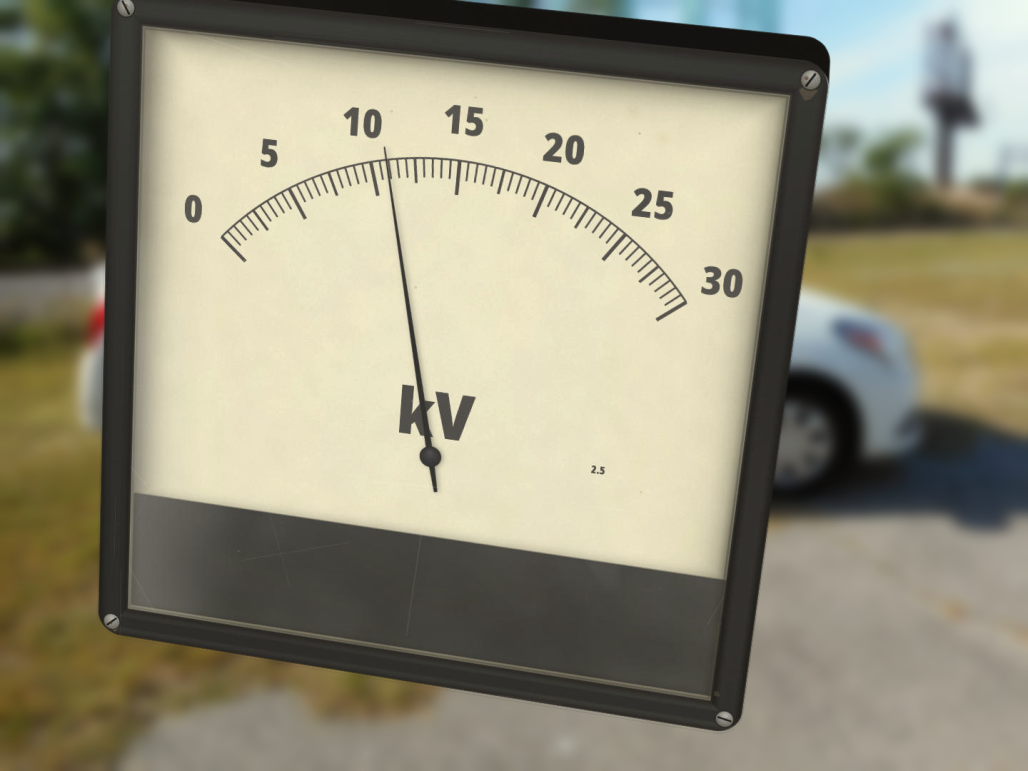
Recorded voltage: 11; kV
